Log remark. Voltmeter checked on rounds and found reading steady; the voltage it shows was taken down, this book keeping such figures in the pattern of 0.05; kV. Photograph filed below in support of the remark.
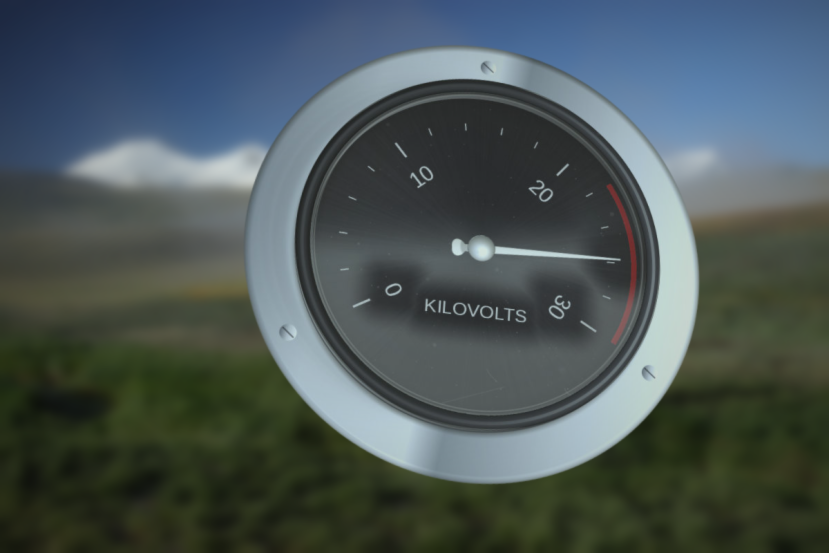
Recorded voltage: 26; kV
